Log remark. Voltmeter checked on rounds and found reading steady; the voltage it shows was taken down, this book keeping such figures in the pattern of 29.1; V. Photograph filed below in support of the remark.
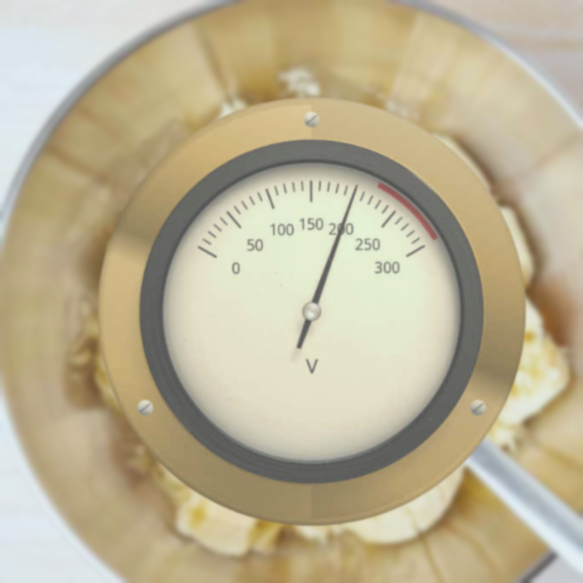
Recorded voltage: 200; V
